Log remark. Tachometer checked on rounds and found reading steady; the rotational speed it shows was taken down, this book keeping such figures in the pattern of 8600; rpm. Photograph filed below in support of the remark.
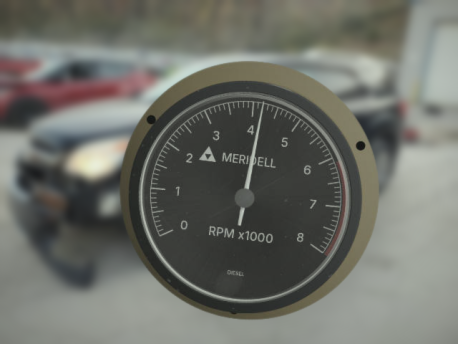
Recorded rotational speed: 4200; rpm
